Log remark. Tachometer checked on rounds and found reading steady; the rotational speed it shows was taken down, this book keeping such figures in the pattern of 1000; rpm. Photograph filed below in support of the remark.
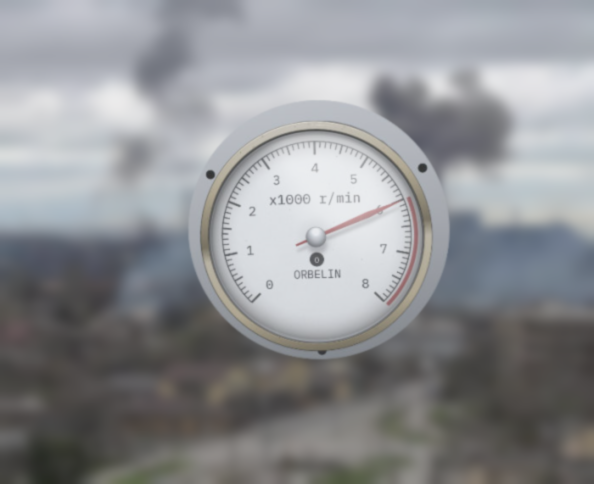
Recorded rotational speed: 6000; rpm
